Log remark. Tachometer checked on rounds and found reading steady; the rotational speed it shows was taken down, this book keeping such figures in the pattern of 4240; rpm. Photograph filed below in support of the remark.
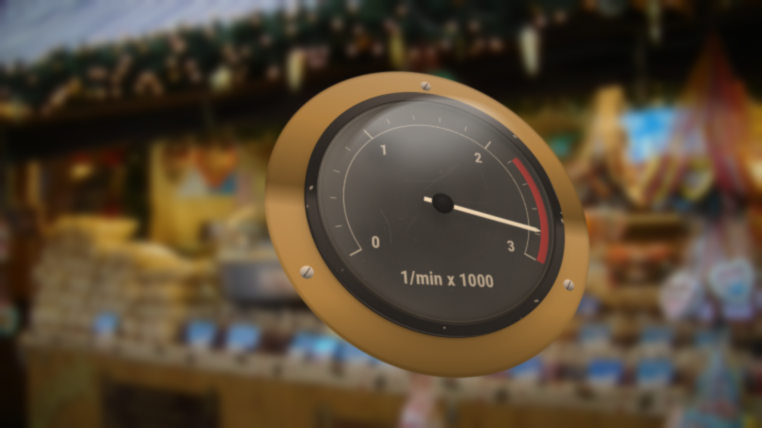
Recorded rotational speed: 2800; rpm
